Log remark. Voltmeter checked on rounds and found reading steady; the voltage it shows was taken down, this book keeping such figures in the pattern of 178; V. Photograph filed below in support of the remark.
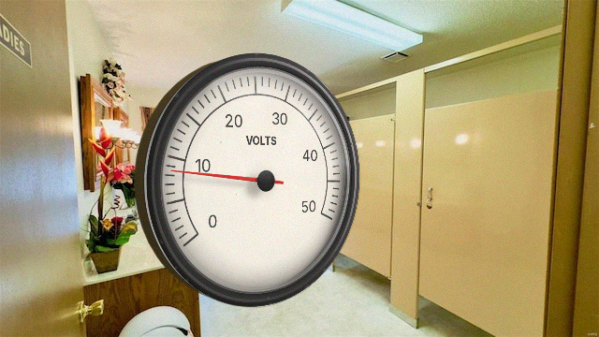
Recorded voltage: 8.5; V
